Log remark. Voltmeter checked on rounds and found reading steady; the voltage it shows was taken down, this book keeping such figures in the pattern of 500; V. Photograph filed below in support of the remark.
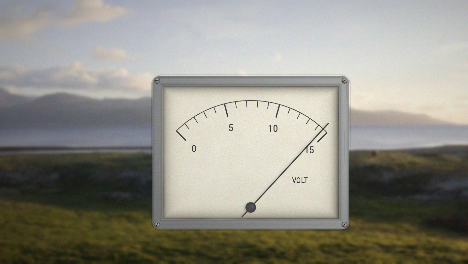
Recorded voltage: 14.5; V
